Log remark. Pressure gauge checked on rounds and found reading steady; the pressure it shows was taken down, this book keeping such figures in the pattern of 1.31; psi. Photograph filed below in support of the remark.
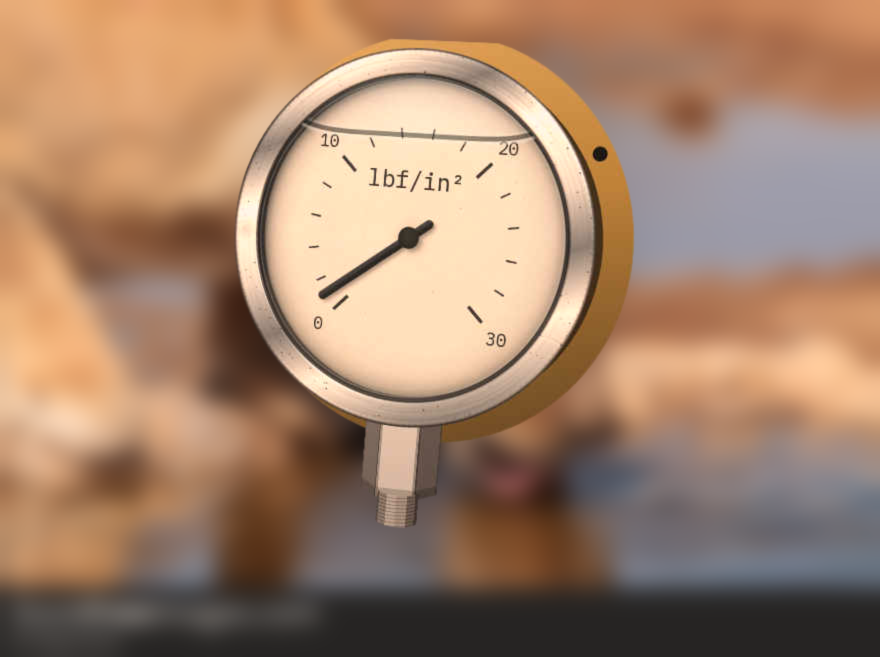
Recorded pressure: 1; psi
